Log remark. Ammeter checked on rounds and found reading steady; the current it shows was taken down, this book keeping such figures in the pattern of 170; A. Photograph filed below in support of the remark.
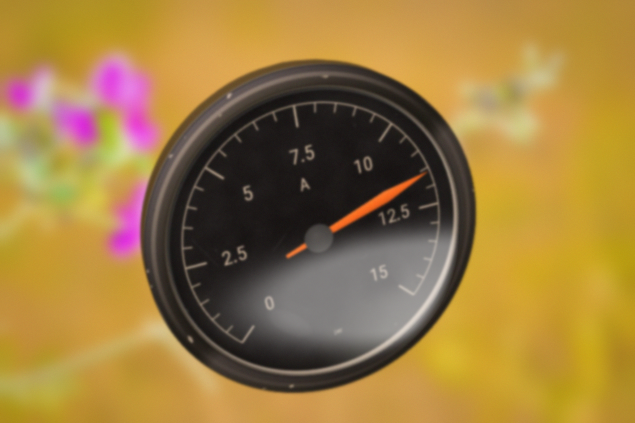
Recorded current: 11.5; A
